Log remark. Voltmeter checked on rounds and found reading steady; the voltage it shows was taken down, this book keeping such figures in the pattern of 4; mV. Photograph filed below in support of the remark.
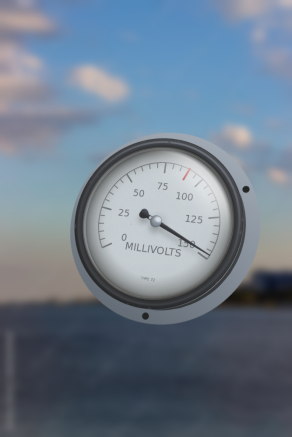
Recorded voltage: 147.5; mV
